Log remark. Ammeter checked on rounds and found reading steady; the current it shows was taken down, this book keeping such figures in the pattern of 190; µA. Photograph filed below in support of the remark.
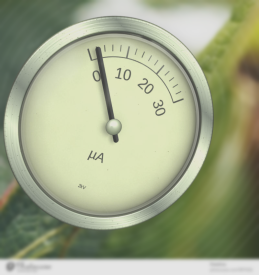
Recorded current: 2; µA
